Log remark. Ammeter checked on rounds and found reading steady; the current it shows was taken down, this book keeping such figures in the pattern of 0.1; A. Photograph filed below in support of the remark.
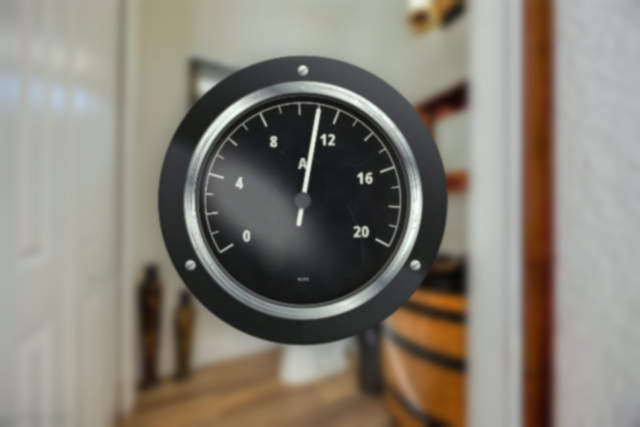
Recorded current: 11; A
